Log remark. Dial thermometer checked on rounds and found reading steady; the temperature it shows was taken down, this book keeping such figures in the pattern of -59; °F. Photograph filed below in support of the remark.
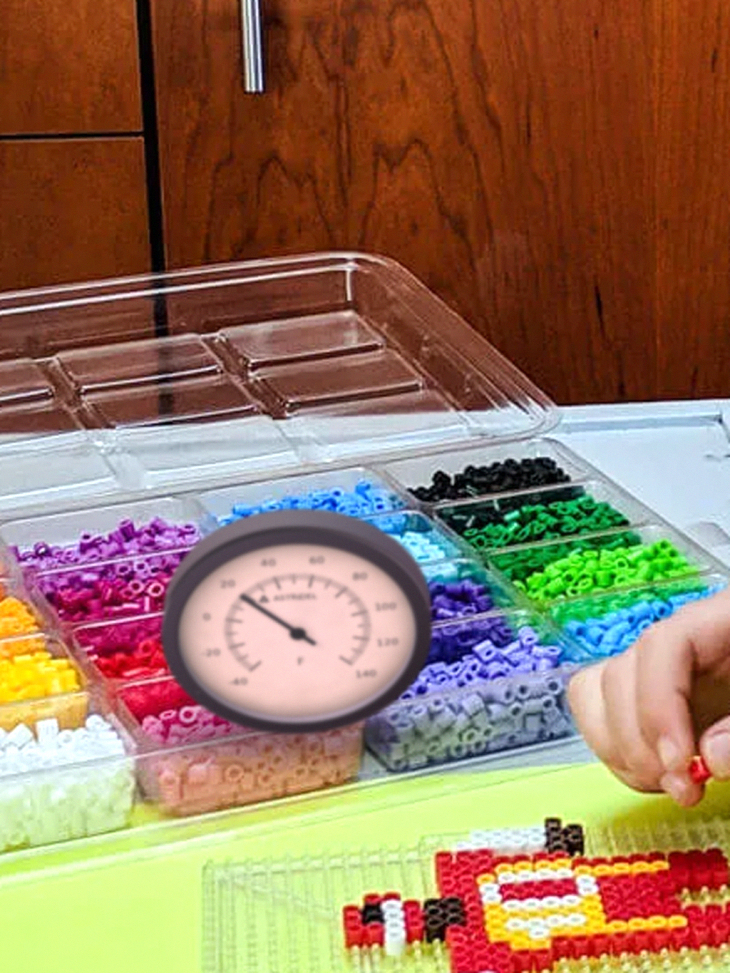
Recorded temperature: 20; °F
